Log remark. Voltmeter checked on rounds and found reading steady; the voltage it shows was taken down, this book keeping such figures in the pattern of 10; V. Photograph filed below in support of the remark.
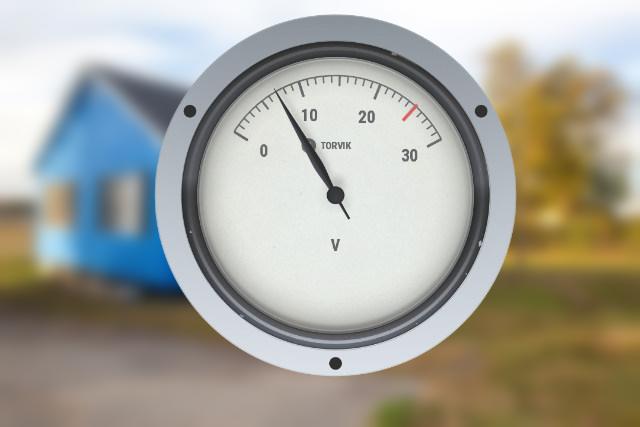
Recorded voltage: 7; V
